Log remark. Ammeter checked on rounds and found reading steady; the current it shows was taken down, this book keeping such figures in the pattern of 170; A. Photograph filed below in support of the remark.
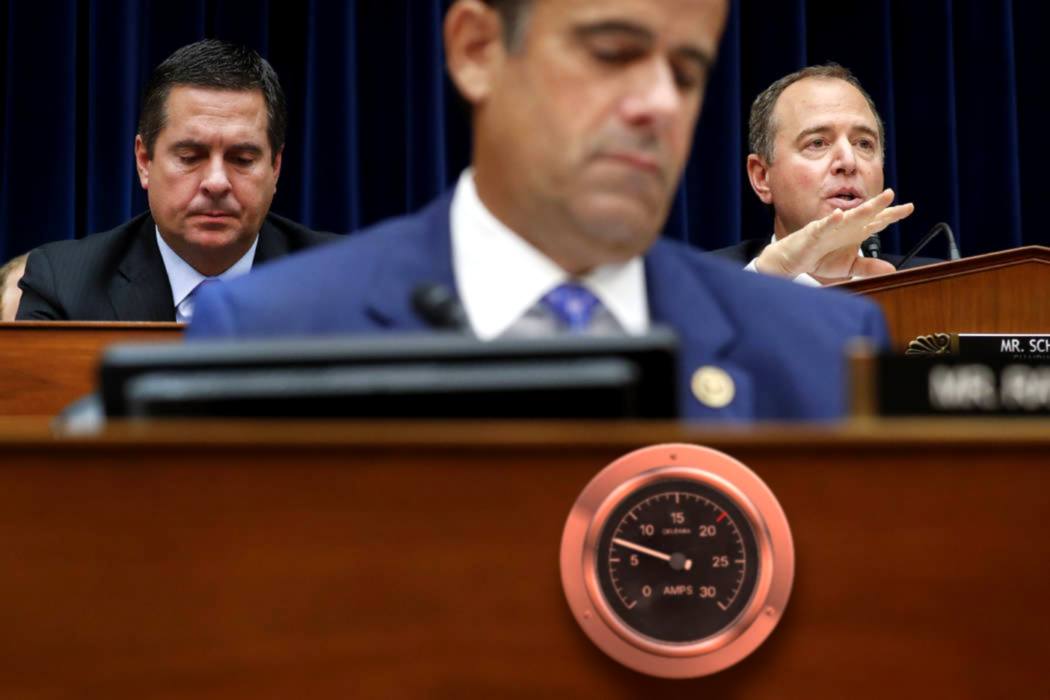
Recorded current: 7; A
